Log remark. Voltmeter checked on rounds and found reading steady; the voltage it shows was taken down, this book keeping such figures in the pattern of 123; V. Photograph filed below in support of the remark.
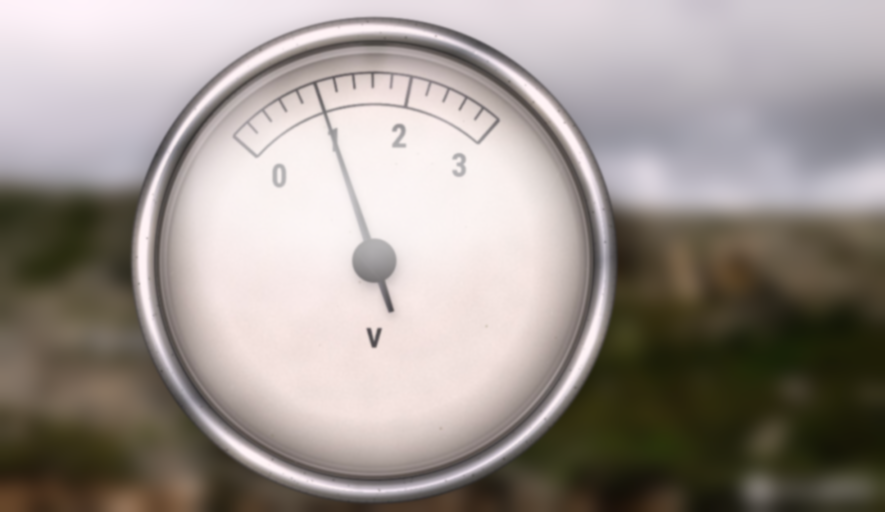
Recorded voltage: 1; V
